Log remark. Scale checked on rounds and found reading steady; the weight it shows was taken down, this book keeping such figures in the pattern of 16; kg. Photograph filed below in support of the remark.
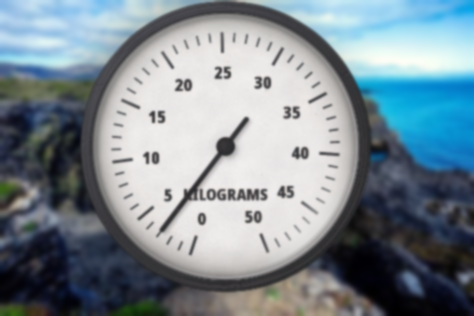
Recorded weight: 3; kg
